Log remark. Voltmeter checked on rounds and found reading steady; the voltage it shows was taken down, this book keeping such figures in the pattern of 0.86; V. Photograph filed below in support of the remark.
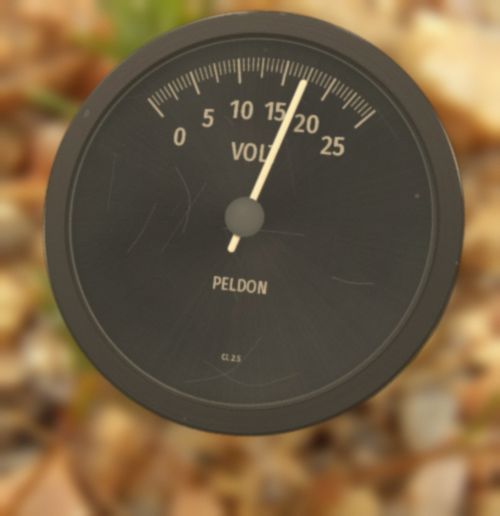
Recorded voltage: 17.5; V
